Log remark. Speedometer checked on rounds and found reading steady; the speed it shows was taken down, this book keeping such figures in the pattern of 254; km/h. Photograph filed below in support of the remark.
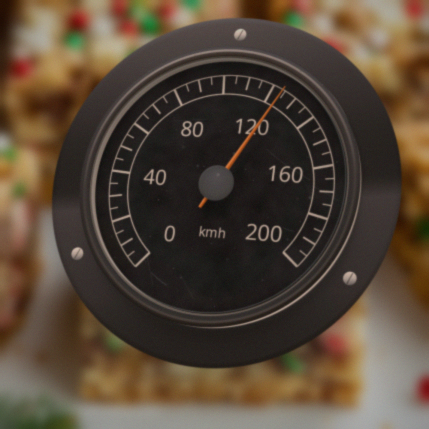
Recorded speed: 125; km/h
